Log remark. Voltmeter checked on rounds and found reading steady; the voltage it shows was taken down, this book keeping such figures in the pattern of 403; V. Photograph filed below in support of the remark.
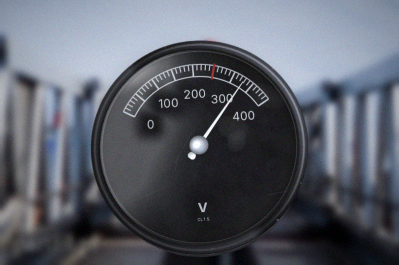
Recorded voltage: 330; V
